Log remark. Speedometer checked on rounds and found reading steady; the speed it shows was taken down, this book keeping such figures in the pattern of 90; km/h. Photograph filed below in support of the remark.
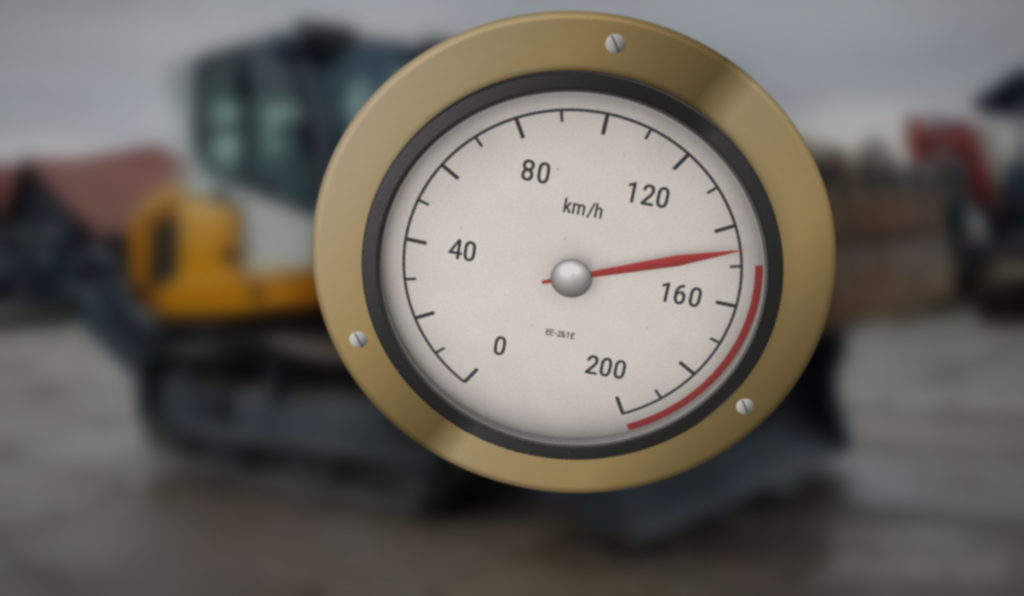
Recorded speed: 145; km/h
